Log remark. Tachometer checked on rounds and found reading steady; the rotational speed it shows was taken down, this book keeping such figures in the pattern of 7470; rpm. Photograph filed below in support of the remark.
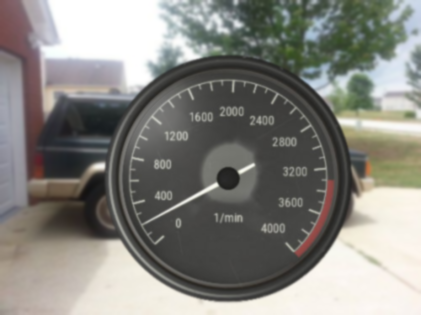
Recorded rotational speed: 200; rpm
